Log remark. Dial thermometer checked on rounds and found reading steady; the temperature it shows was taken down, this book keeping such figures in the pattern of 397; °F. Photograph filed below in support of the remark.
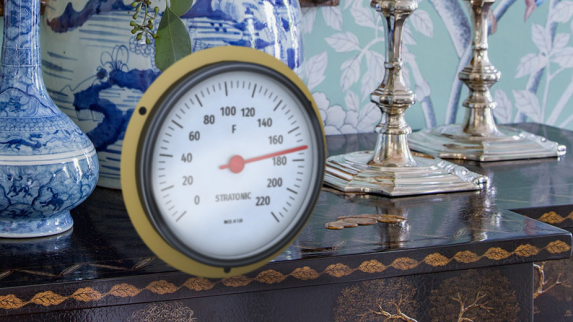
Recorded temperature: 172; °F
